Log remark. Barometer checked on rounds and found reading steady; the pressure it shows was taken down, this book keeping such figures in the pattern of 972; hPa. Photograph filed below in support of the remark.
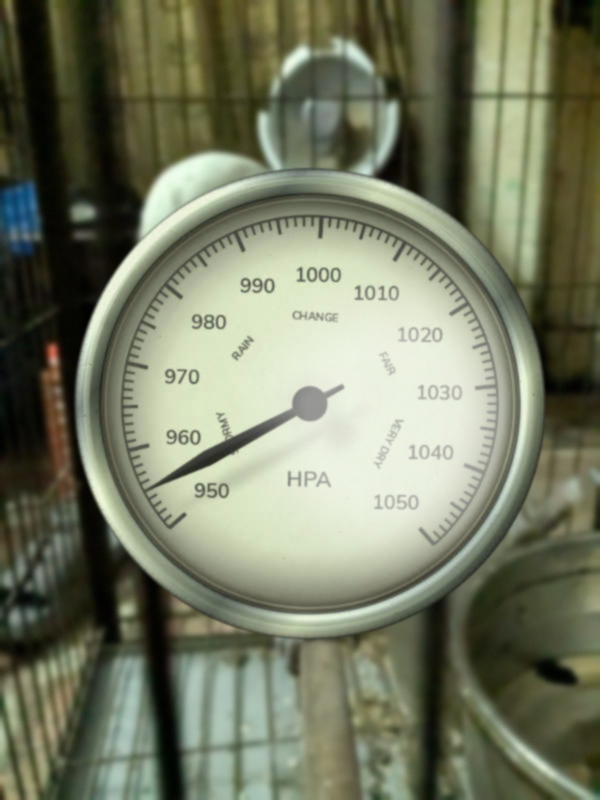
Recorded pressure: 955; hPa
